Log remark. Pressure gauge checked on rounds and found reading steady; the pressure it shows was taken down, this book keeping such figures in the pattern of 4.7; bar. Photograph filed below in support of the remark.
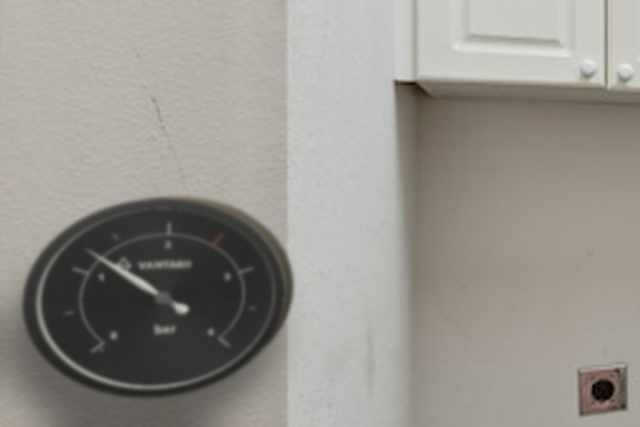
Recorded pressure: 1.25; bar
